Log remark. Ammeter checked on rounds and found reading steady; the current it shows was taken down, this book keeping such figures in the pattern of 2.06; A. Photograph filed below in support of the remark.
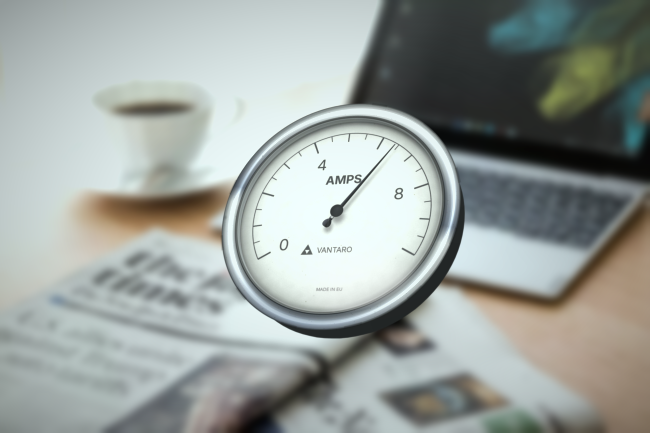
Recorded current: 6.5; A
